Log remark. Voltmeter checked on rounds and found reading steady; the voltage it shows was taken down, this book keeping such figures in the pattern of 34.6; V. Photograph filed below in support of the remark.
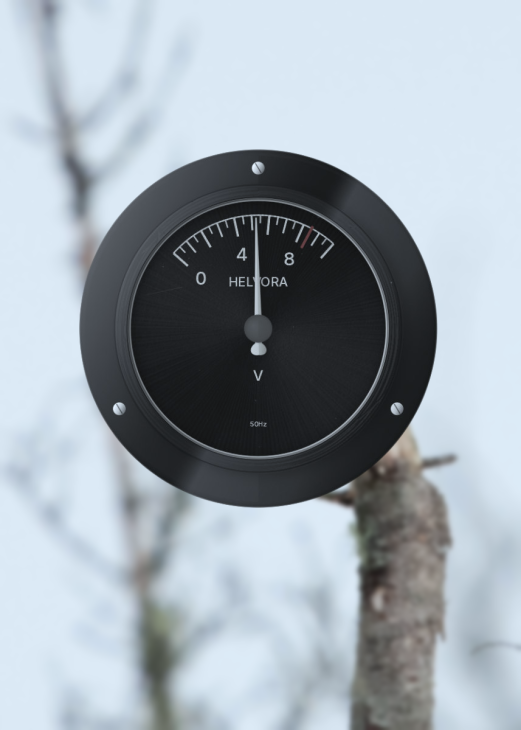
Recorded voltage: 5.25; V
